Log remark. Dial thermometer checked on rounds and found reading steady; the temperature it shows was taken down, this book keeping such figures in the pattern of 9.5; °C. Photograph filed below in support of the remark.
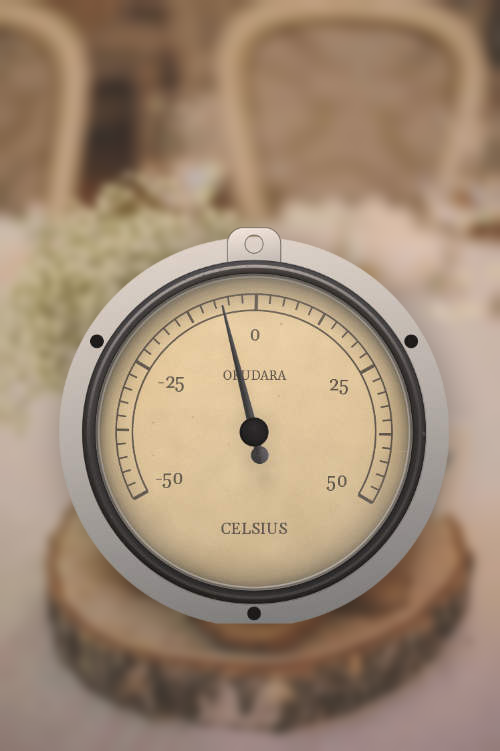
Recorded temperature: -6.25; °C
